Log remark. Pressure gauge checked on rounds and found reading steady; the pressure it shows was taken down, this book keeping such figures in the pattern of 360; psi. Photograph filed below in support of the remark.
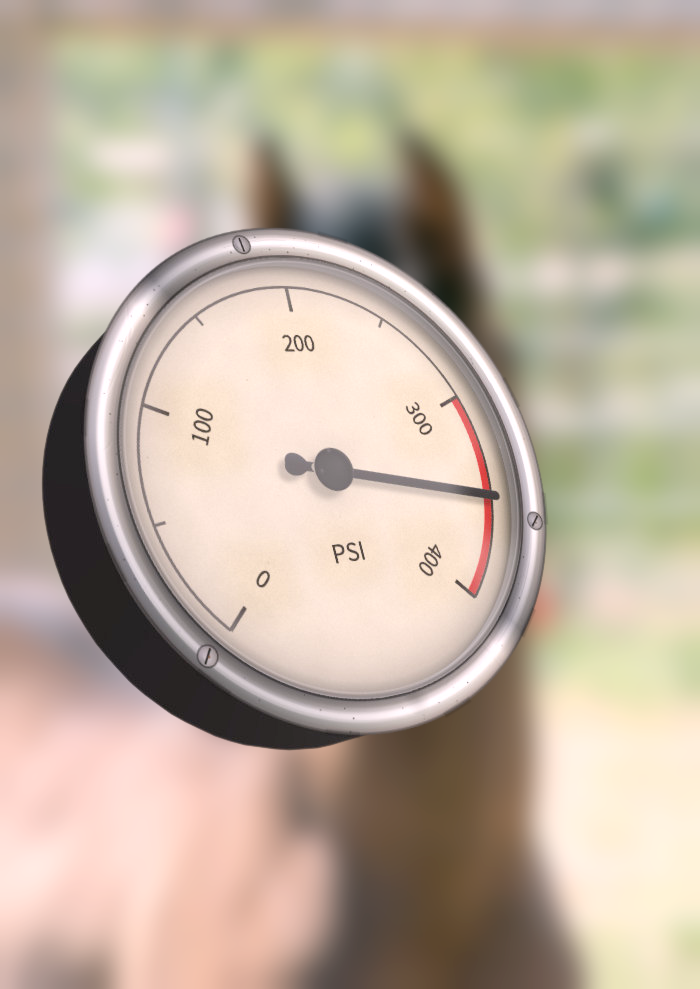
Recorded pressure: 350; psi
